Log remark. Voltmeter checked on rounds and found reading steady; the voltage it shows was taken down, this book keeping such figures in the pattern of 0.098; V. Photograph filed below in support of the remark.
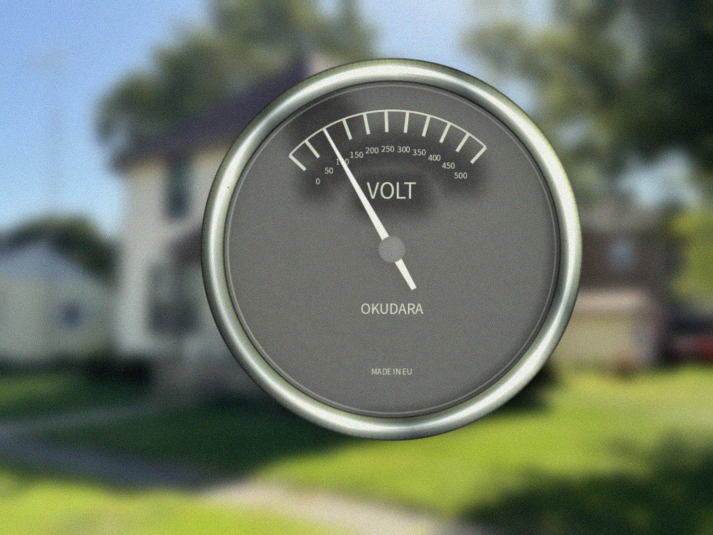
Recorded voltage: 100; V
